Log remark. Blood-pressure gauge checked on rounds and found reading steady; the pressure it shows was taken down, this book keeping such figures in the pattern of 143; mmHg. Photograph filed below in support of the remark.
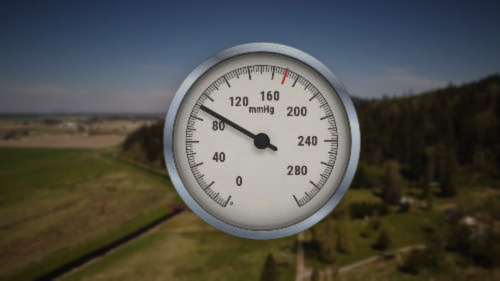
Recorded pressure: 90; mmHg
